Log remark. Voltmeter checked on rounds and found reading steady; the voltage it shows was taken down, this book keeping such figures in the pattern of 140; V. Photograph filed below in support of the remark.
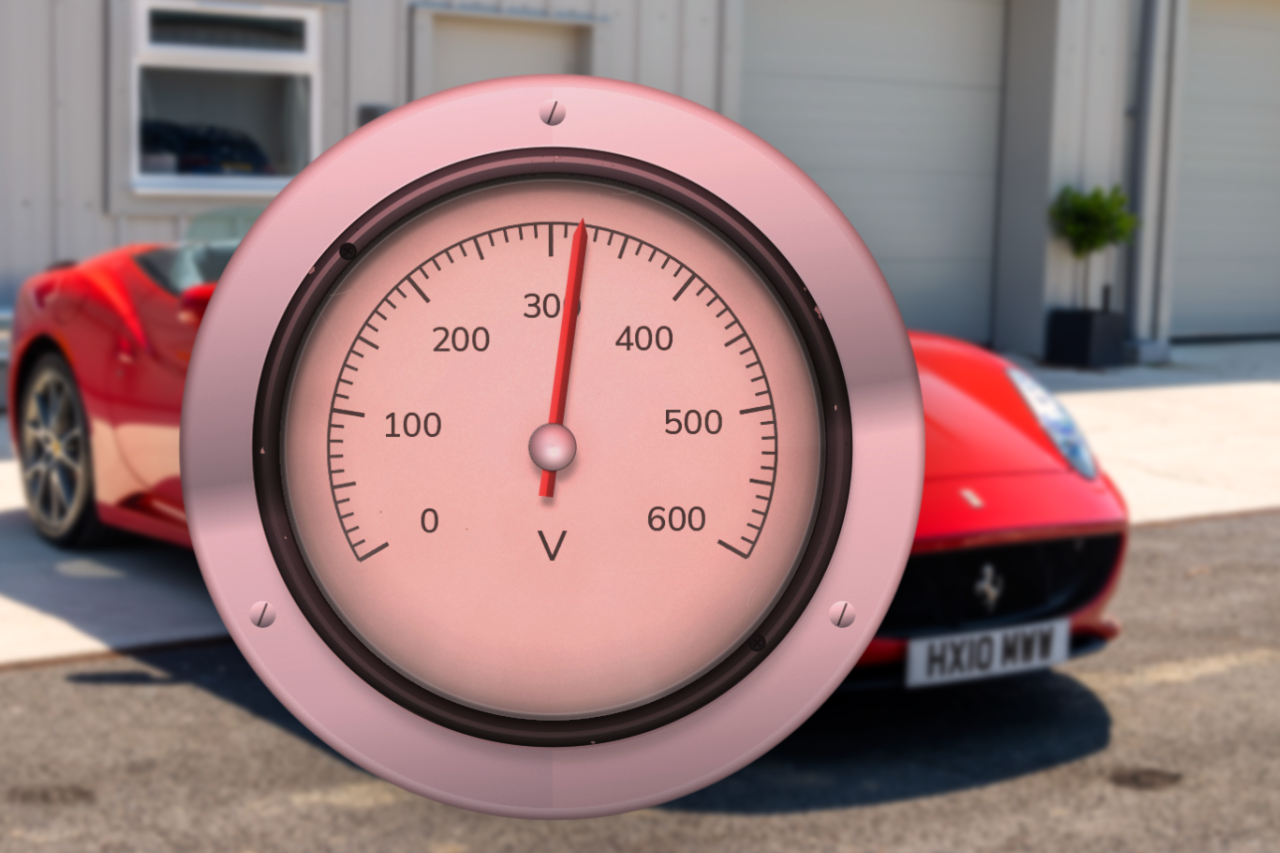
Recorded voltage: 320; V
